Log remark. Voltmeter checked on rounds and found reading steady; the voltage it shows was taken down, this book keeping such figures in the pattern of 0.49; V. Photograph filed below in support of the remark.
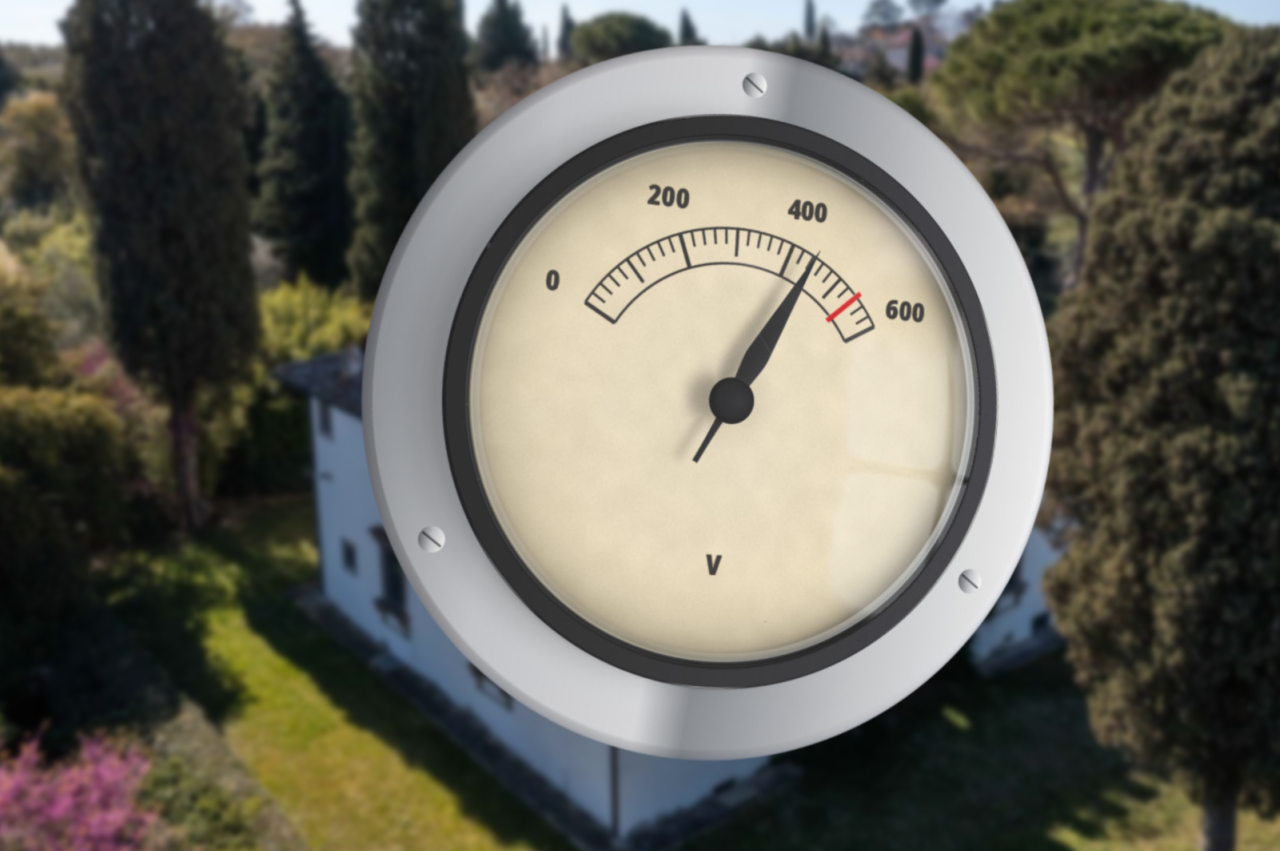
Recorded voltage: 440; V
